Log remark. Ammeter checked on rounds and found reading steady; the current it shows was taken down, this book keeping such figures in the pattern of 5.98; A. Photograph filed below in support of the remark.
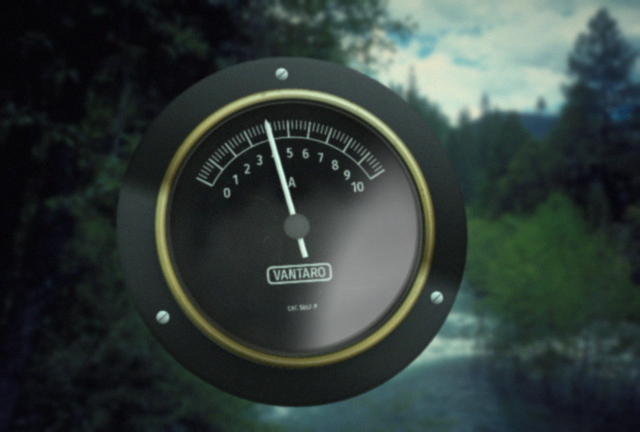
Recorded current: 4; A
